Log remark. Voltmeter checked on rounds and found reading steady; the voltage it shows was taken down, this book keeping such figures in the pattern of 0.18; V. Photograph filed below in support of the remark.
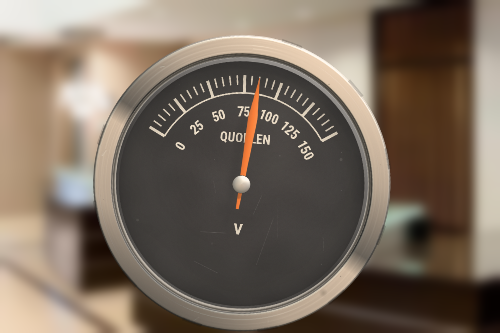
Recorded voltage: 85; V
